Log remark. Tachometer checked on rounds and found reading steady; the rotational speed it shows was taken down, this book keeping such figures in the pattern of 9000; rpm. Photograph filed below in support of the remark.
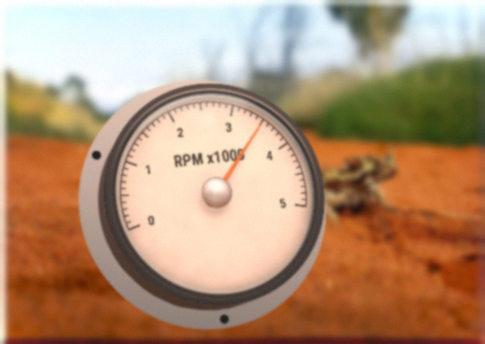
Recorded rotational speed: 3500; rpm
